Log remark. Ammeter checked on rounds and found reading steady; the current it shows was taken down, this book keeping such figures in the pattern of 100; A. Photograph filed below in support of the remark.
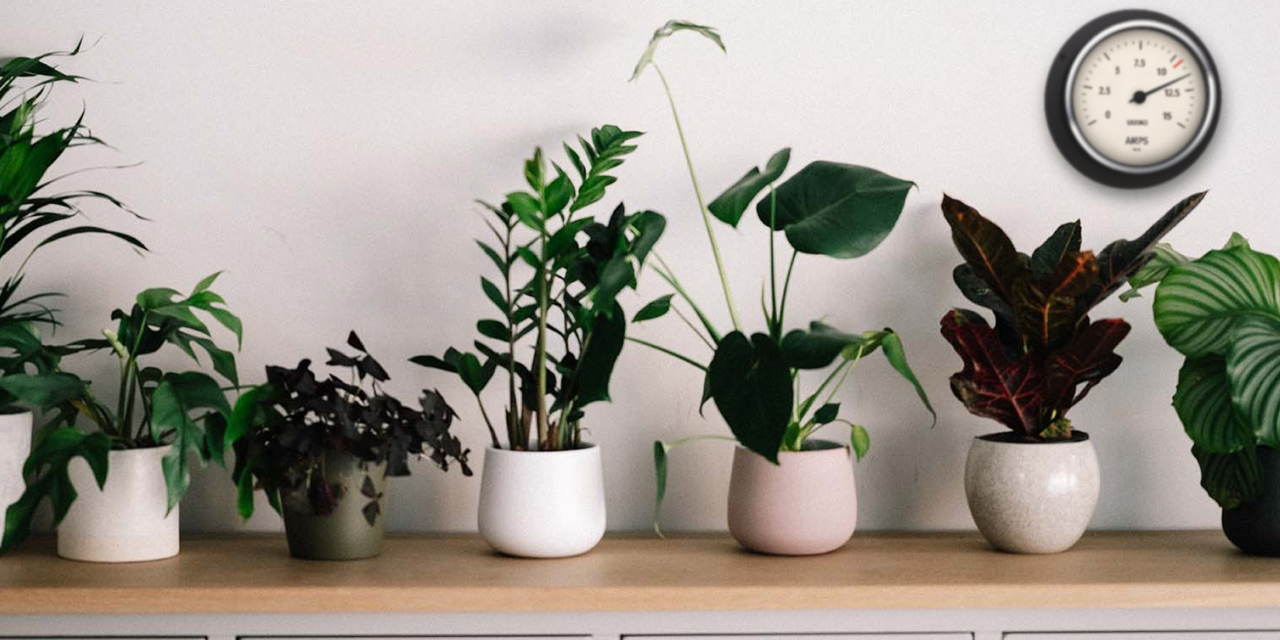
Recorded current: 11.5; A
